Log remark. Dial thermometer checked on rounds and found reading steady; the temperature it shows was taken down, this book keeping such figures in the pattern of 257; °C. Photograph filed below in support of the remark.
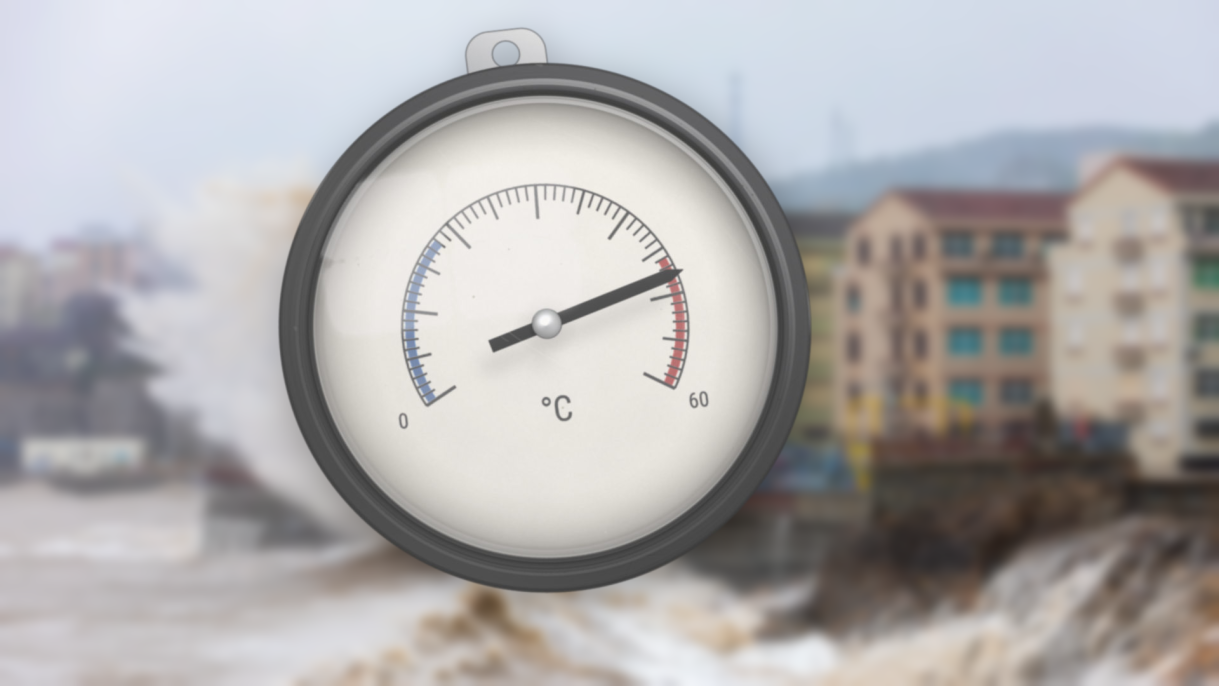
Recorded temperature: 48; °C
